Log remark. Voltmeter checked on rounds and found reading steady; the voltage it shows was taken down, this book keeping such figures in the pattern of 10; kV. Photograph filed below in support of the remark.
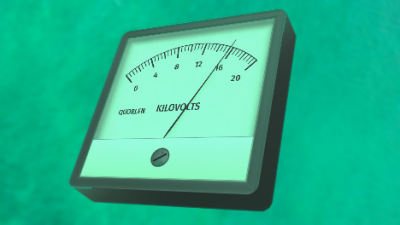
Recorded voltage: 16; kV
